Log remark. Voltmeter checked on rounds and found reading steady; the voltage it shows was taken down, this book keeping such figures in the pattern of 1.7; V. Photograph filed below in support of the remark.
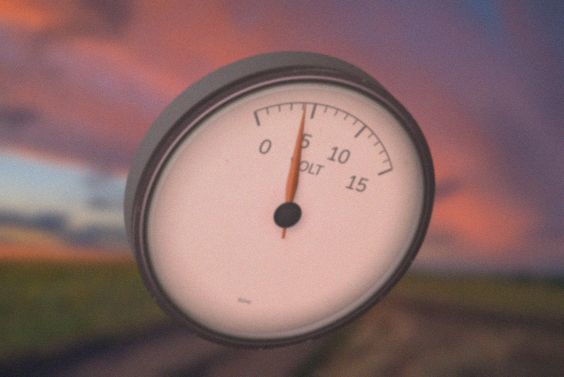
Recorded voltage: 4; V
